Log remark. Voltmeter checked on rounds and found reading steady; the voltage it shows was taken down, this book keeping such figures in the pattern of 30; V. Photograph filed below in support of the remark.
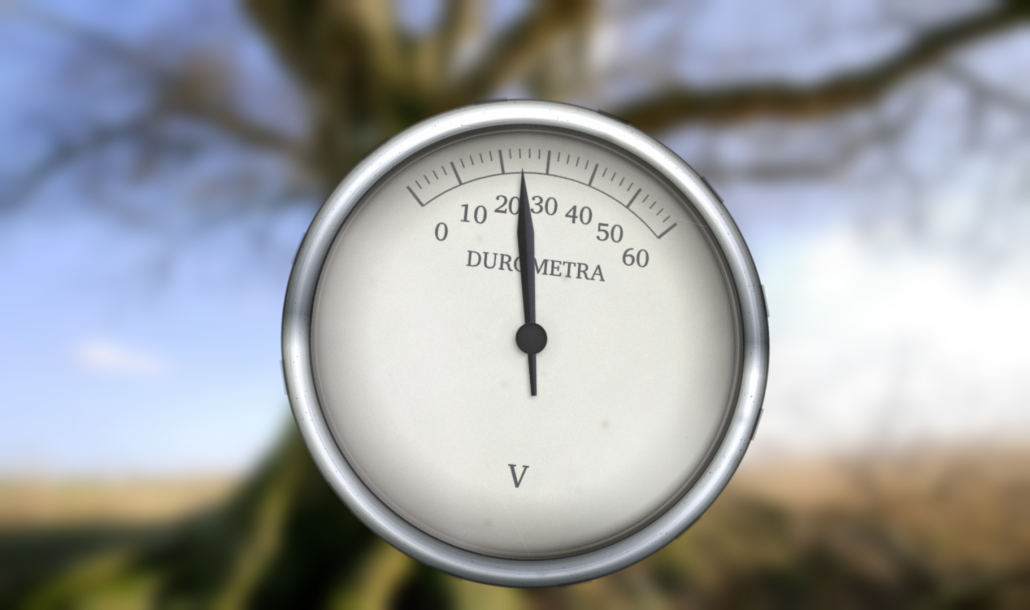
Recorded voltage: 24; V
